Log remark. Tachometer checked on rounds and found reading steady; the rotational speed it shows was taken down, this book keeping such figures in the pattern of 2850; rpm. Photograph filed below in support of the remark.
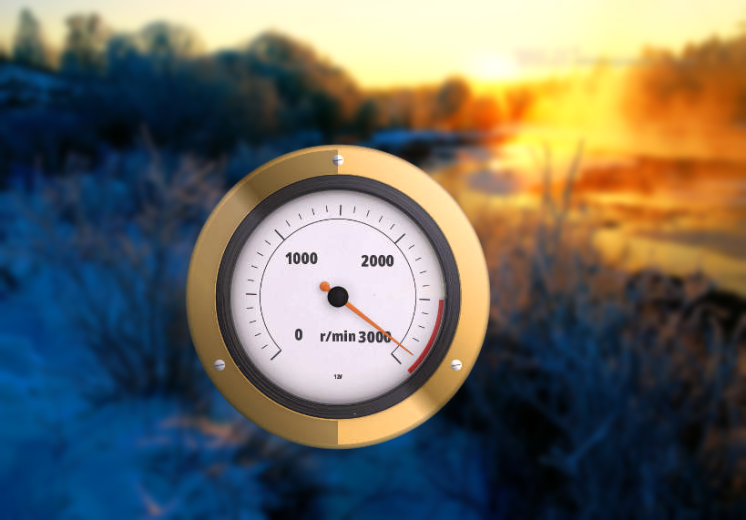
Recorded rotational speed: 2900; rpm
